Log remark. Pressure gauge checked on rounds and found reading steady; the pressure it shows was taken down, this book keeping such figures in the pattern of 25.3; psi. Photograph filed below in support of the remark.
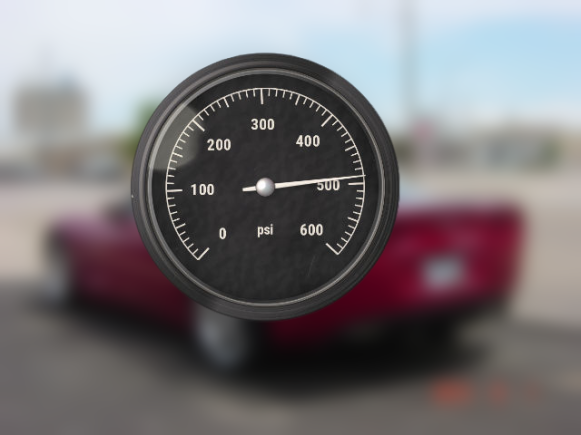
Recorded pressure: 490; psi
